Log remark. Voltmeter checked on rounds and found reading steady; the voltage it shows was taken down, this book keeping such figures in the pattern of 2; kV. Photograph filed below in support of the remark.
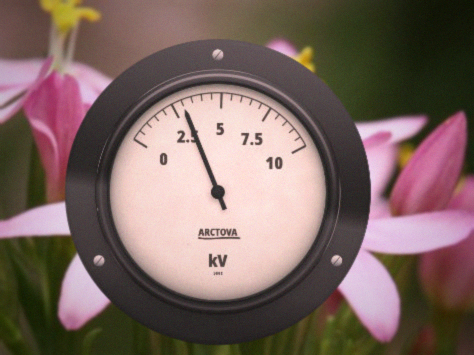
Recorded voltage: 3; kV
